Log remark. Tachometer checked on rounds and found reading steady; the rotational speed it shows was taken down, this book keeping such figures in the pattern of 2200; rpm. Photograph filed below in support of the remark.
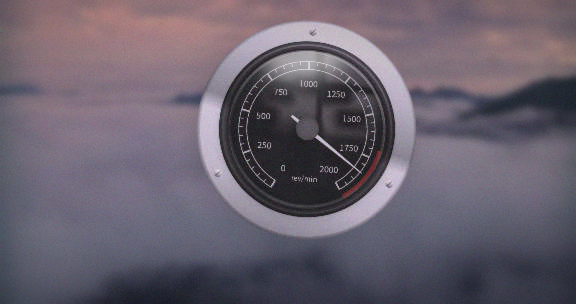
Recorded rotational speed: 1850; rpm
